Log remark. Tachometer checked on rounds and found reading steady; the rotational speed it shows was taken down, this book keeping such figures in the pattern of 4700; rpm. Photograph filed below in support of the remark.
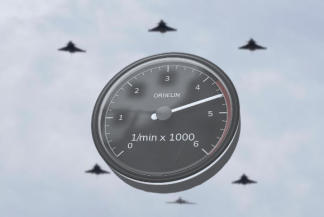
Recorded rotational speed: 4600; rpm
